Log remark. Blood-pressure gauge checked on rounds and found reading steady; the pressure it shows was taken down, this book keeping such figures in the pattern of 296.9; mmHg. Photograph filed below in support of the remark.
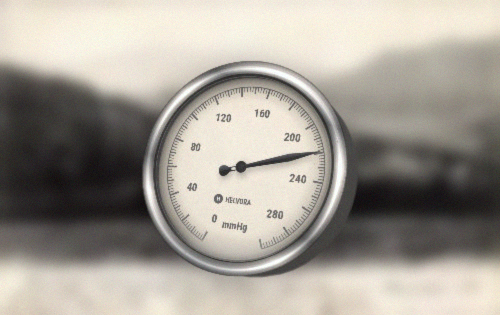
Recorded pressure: 220; mmHg
